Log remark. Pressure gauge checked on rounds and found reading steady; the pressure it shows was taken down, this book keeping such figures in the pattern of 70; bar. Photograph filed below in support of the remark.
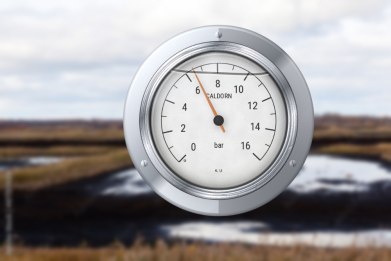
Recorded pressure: 6.5; bar
